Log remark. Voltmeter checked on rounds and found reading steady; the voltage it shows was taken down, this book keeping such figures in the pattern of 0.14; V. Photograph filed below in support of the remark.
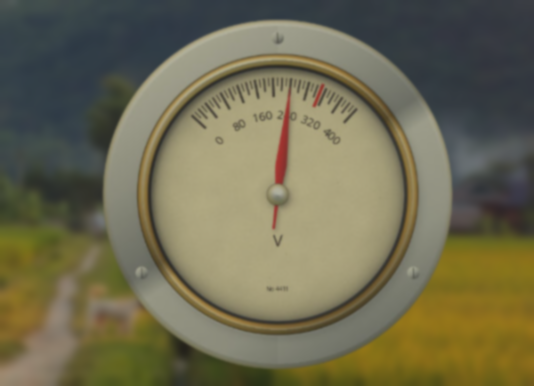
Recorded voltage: 240; V
